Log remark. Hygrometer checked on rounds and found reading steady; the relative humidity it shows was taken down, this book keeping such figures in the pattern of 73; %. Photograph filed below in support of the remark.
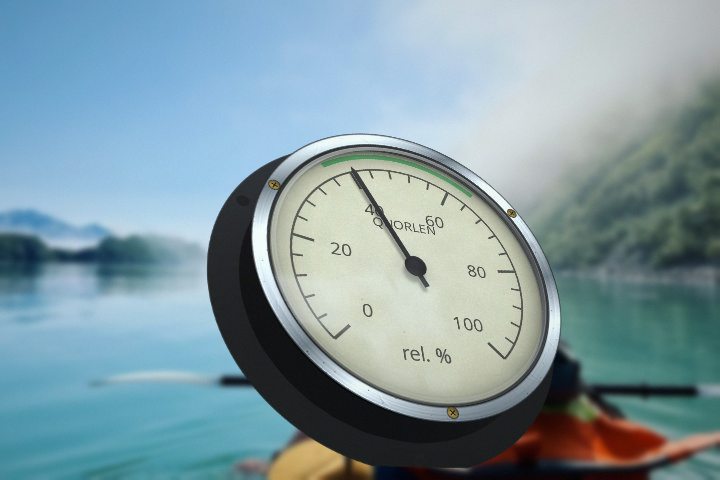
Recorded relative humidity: 40; %
